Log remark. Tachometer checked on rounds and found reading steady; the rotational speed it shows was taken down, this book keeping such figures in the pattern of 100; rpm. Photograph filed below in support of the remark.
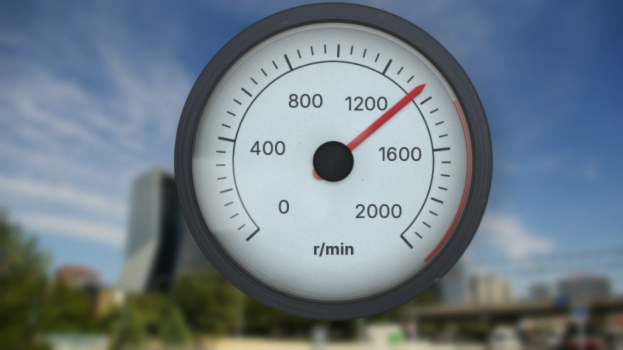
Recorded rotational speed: 1350; rpm
